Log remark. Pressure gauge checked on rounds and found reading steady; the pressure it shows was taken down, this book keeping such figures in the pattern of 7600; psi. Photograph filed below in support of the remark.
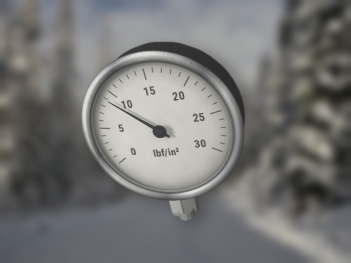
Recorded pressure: 9; psi
